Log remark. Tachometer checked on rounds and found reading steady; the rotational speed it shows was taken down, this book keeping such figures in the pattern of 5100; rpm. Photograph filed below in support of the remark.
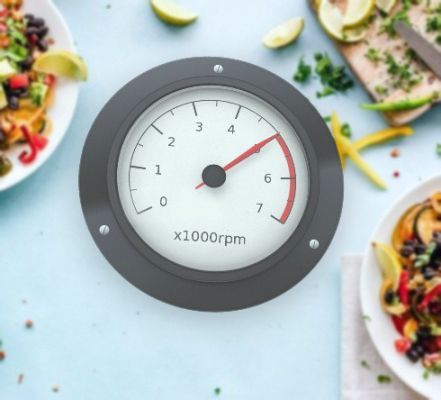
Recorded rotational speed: 5000; rpm
